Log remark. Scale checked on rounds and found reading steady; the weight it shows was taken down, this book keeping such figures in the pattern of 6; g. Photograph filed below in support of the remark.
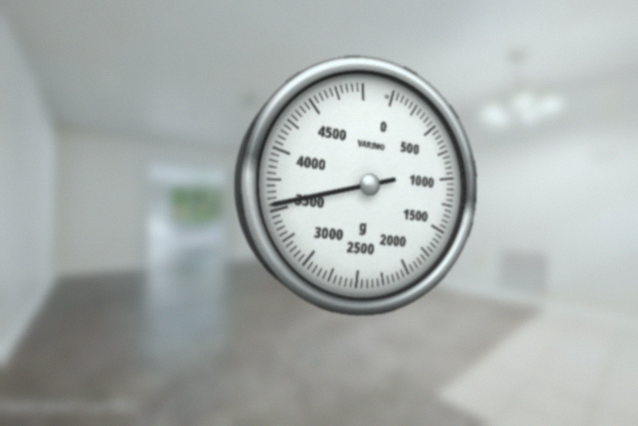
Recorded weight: 3550; g
